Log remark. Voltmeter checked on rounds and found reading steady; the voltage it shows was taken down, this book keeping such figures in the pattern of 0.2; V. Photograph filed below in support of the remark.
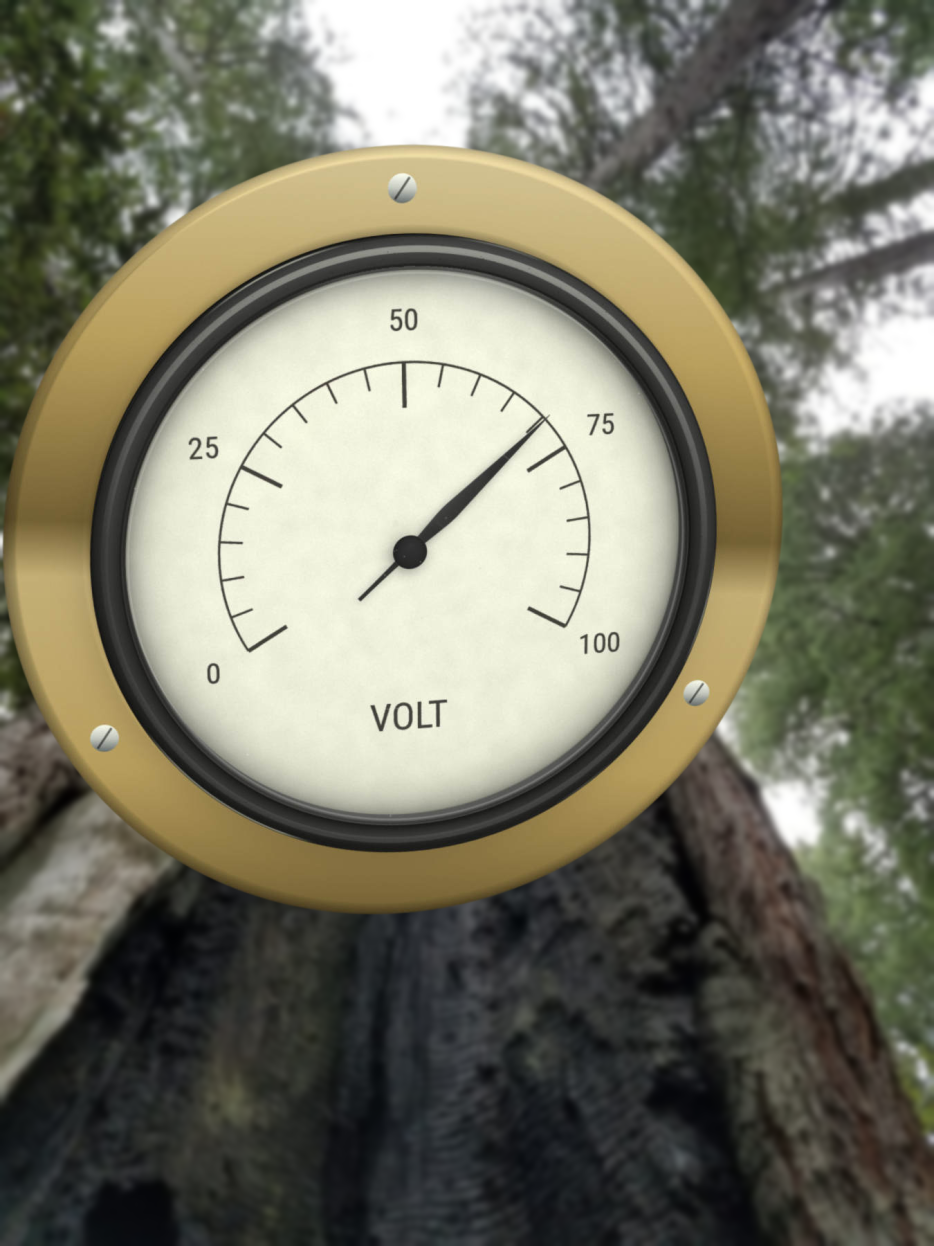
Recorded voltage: 70; V
